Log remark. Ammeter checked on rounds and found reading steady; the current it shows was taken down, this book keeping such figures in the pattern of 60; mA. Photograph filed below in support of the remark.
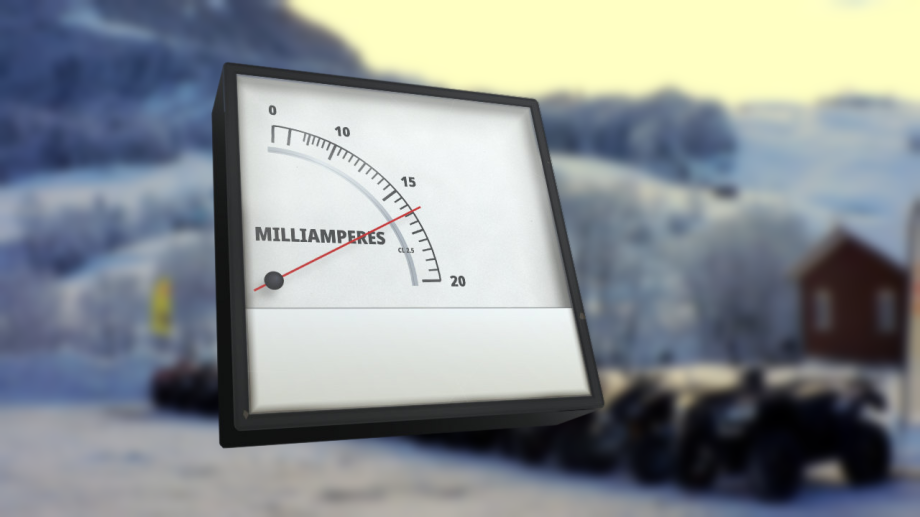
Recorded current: 16.5; mA
